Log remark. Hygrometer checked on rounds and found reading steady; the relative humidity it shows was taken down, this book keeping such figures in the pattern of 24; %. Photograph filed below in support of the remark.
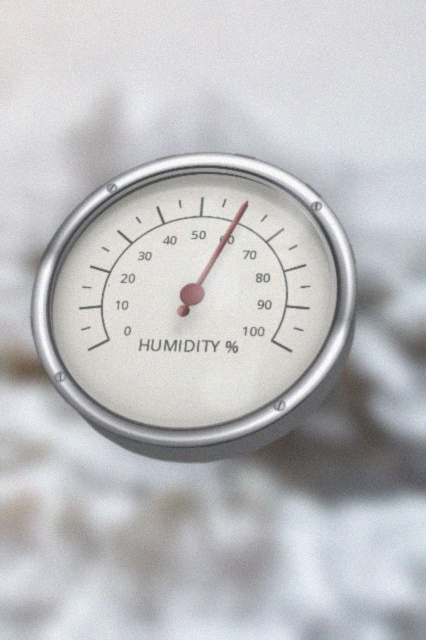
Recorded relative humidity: 60; %
